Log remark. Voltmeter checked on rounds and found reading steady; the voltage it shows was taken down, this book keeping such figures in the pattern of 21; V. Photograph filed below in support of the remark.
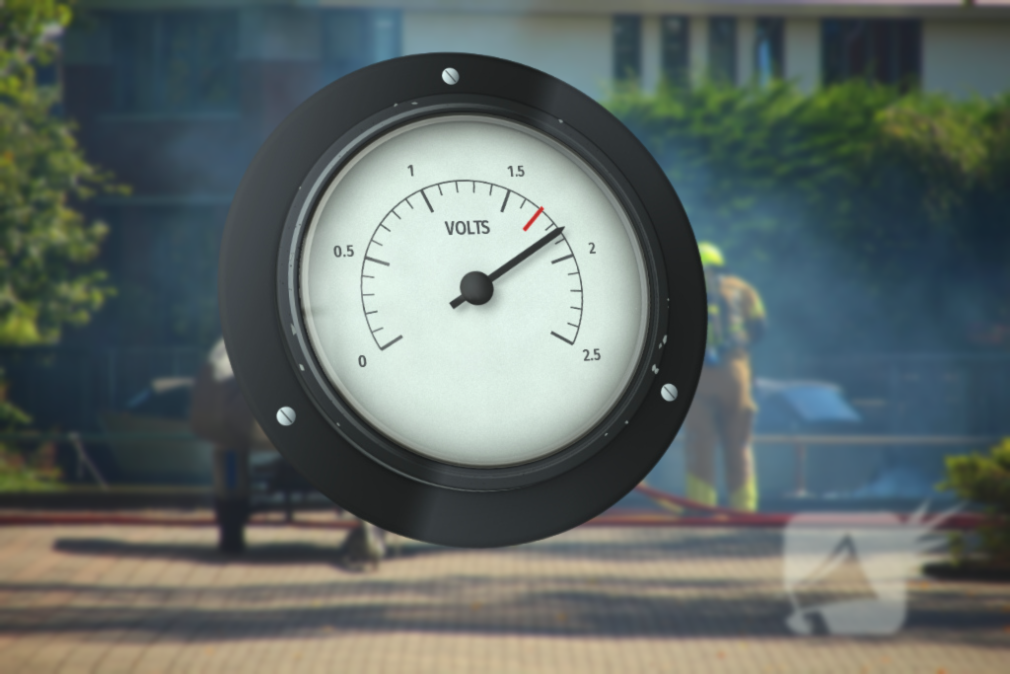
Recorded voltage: 1.85; V
